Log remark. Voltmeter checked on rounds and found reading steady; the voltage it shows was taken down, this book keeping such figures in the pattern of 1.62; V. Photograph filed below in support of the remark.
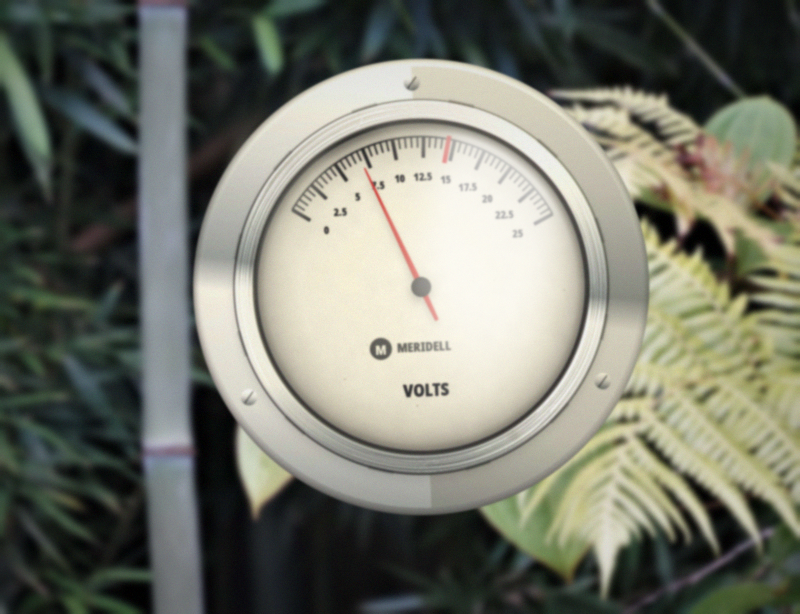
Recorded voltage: 7; V
